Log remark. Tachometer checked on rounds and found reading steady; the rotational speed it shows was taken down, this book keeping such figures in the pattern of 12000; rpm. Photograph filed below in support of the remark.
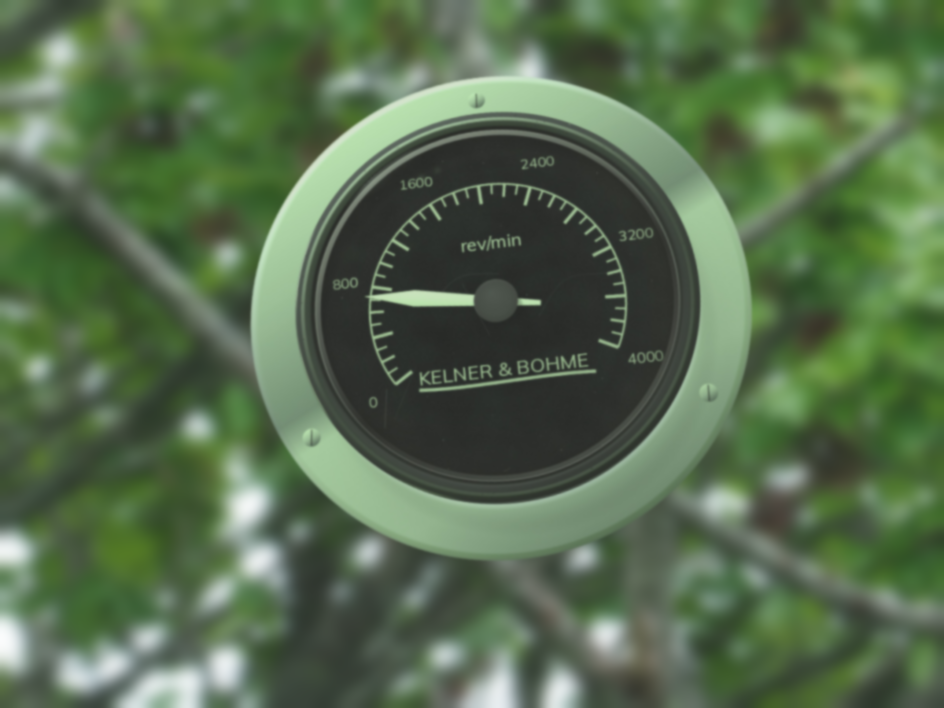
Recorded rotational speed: 700; rpm
